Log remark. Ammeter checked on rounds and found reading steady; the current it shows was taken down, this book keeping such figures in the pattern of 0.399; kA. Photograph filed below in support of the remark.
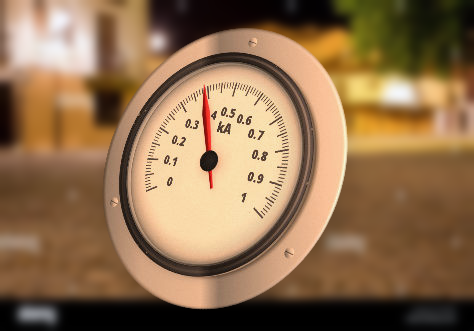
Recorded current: 0.4; kA
